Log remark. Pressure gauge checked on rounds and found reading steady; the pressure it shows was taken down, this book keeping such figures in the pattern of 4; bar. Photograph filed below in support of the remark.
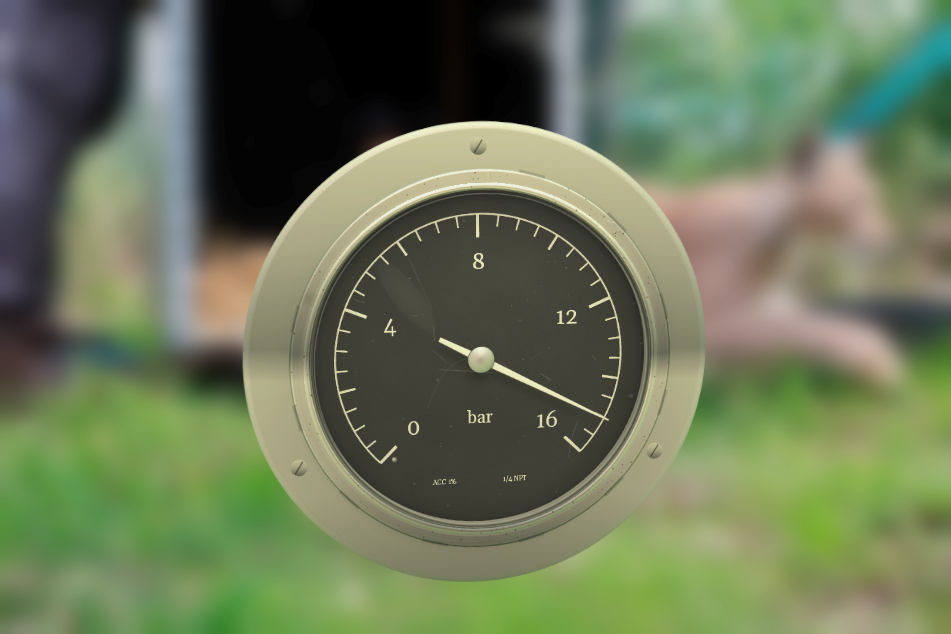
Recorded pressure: 15; bar
